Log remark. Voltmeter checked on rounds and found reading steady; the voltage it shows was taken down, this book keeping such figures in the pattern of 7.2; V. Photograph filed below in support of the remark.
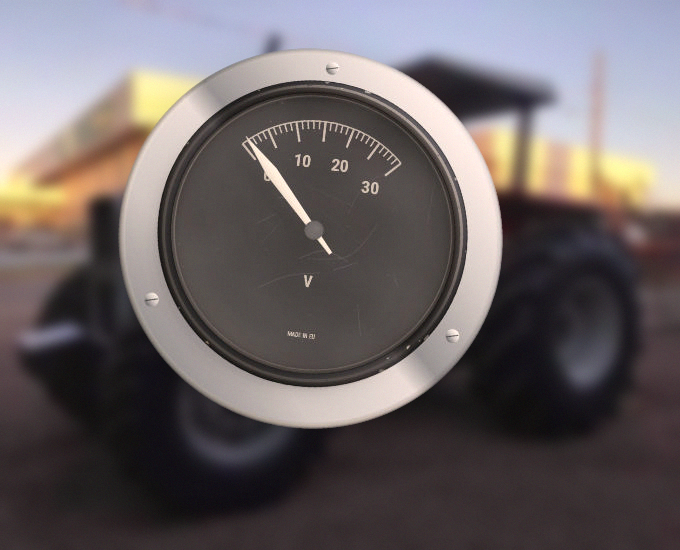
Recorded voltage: 1; V
